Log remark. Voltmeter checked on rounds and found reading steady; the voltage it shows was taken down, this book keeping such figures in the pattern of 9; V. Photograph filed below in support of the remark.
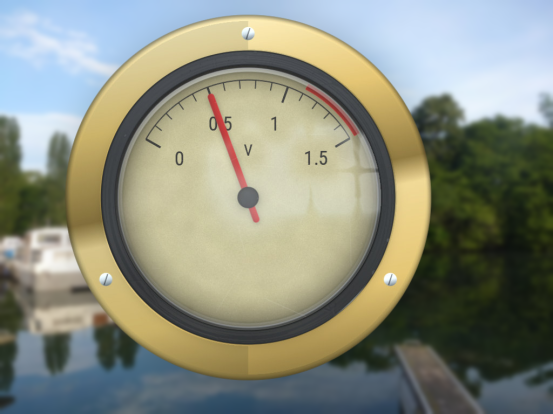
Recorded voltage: 0.5; V
